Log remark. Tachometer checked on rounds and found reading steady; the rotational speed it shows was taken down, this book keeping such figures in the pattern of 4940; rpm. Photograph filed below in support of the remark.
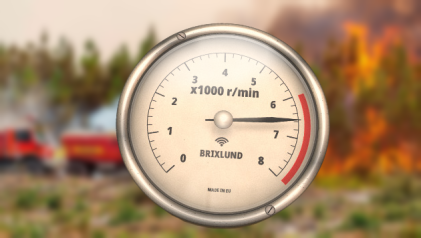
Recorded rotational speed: 6600; rpm
